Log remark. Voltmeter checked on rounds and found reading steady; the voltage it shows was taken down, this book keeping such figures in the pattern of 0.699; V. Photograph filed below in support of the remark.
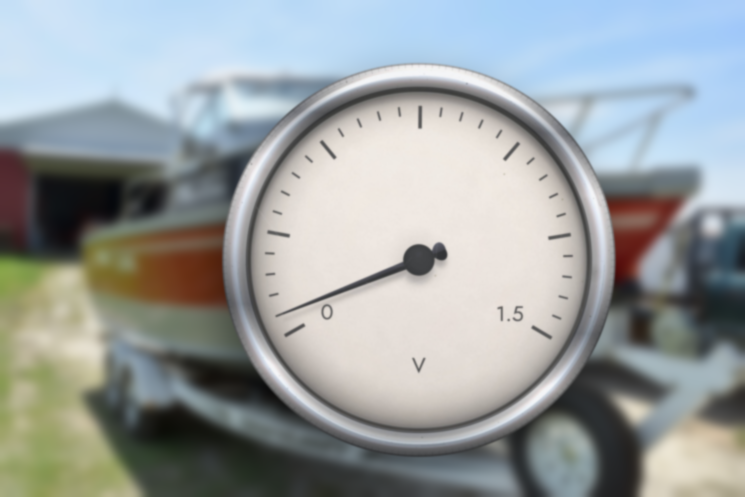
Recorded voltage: 0.05; V
